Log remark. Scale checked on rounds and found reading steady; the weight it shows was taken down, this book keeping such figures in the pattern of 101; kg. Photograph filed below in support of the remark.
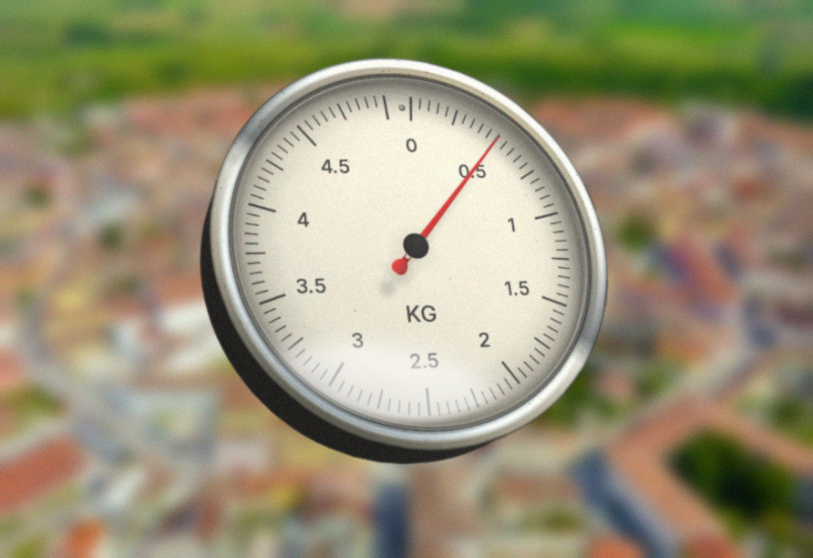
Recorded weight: 0.5; kg
